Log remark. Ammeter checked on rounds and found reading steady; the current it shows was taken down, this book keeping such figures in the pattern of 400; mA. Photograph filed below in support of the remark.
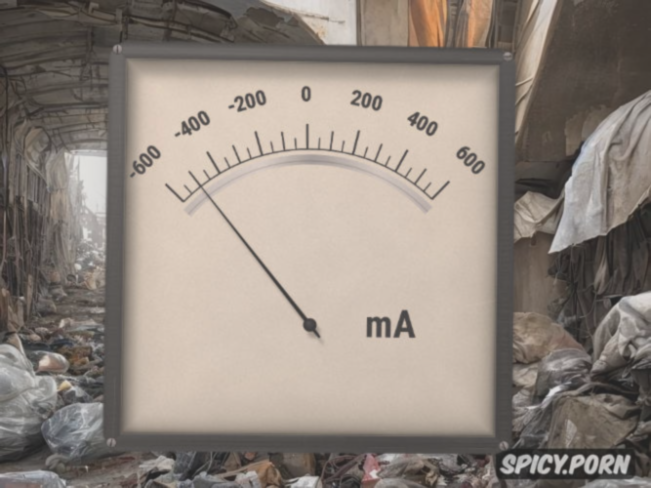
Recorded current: -500; mA
